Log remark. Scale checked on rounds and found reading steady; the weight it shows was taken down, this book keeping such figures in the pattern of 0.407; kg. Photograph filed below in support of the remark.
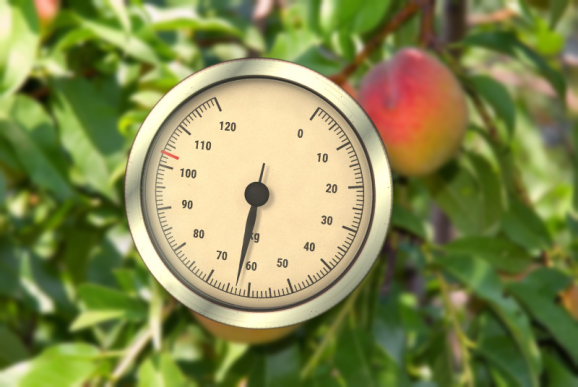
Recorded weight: 63; kg
